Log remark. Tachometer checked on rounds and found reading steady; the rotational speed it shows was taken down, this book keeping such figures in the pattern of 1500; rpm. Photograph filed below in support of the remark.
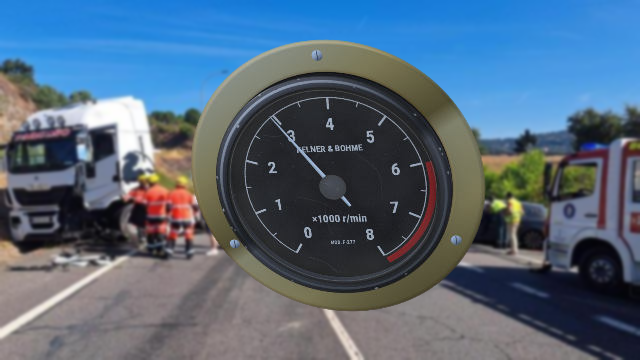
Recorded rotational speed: 3000; rpm
